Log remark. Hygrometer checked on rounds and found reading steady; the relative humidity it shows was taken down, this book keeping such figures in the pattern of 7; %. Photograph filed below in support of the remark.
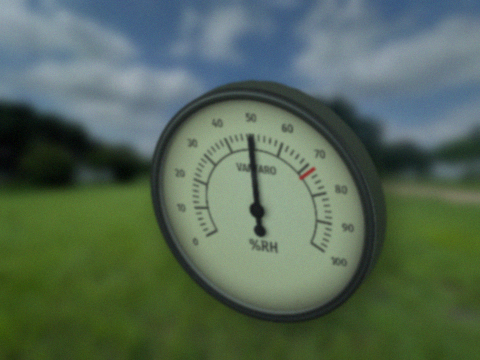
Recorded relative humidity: 50; %
